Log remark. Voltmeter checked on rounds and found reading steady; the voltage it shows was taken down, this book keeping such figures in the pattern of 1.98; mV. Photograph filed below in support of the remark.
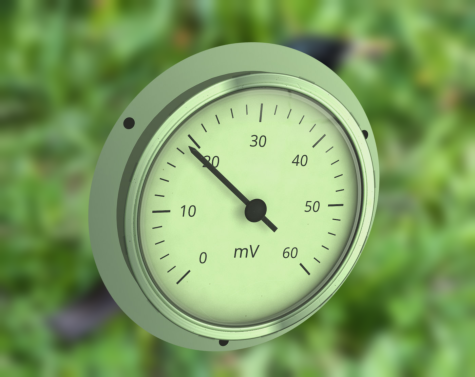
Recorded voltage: 19; mV
